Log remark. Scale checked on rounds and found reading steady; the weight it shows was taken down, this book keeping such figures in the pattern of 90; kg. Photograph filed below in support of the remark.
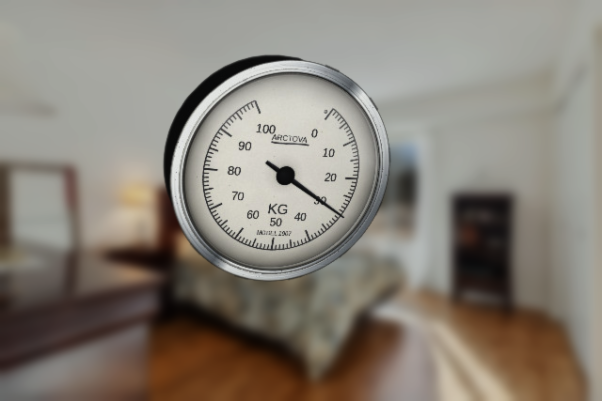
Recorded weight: 30; kg
